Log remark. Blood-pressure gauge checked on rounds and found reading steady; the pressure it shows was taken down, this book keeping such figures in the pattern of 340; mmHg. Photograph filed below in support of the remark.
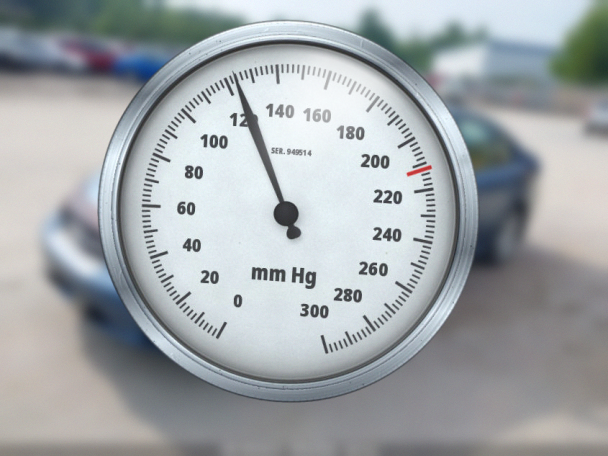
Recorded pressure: 124; mmHg
